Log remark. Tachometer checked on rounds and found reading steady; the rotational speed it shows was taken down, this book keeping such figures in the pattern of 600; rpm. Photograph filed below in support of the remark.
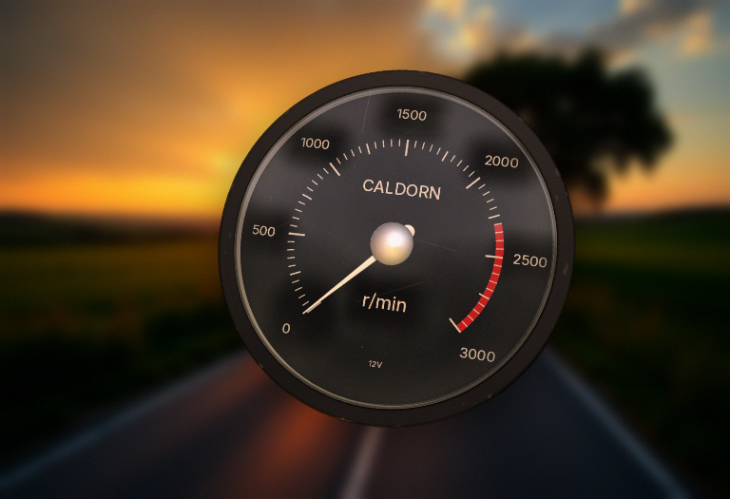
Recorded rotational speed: 0; rpm
